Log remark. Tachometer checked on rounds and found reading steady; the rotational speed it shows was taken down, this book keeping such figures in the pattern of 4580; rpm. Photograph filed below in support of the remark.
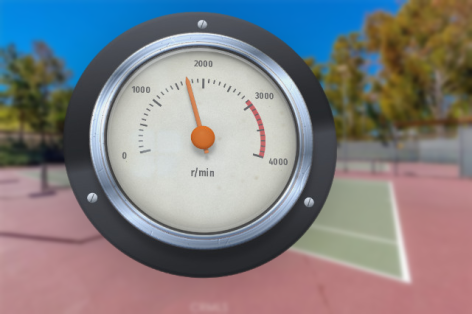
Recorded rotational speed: 1700; rpm
